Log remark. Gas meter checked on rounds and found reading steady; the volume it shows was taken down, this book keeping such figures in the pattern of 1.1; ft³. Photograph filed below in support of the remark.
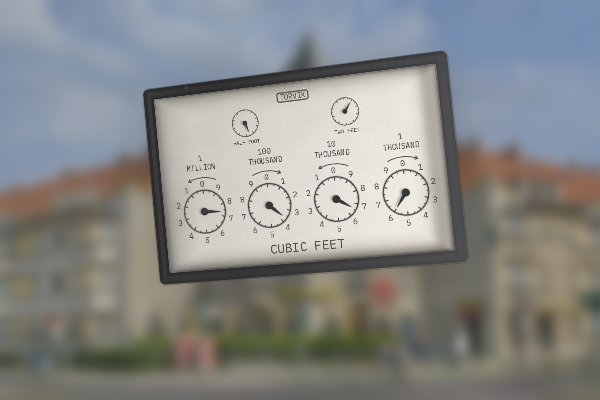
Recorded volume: 736600; ft³
